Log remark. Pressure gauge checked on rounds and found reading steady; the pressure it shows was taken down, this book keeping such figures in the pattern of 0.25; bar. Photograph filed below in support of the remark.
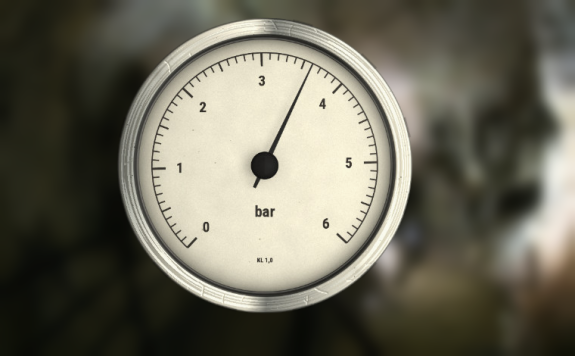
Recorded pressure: 3.6; bar
